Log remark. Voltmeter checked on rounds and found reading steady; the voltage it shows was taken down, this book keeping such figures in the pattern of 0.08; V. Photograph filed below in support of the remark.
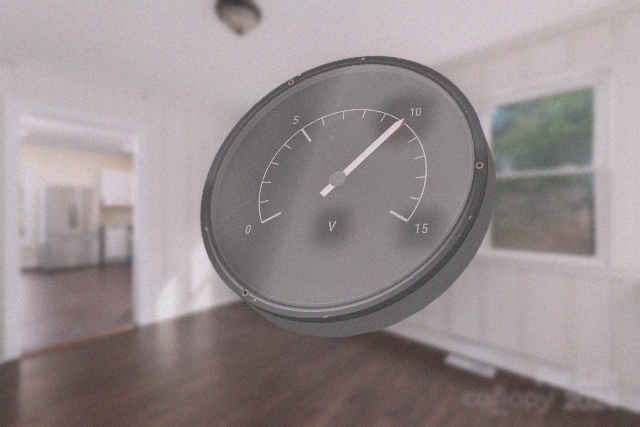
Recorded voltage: 10; V
